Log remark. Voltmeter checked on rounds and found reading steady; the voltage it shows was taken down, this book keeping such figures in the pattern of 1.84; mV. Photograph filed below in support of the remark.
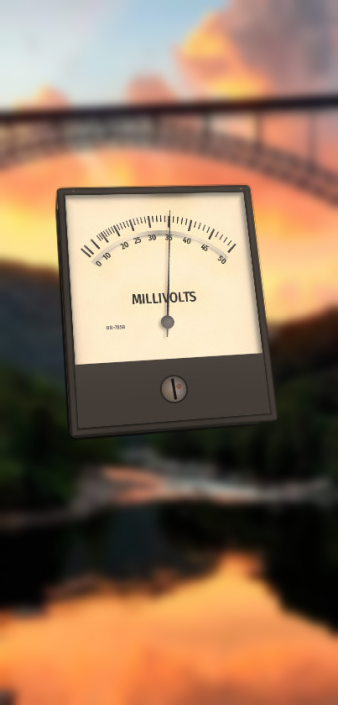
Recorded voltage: 35; mV
